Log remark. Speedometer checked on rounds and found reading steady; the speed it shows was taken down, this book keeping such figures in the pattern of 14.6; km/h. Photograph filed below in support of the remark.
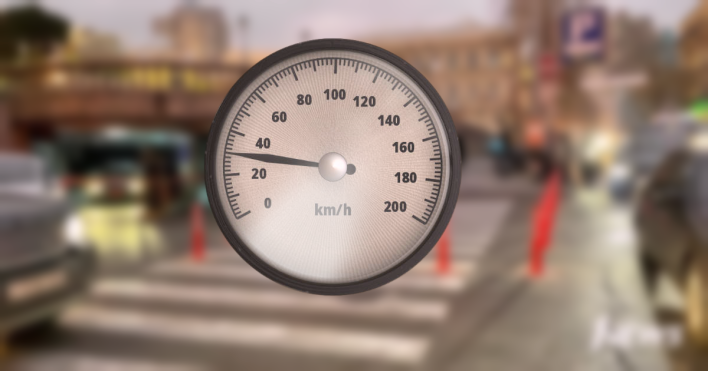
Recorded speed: 30; km/h
